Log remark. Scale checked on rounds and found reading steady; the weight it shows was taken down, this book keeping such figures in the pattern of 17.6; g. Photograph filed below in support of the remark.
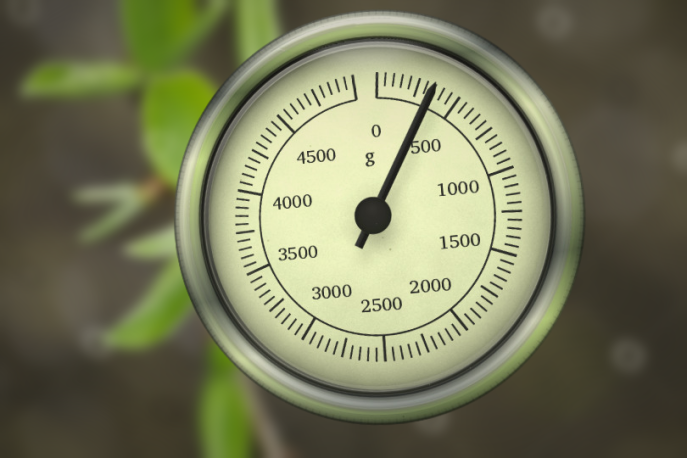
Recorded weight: 350; g
